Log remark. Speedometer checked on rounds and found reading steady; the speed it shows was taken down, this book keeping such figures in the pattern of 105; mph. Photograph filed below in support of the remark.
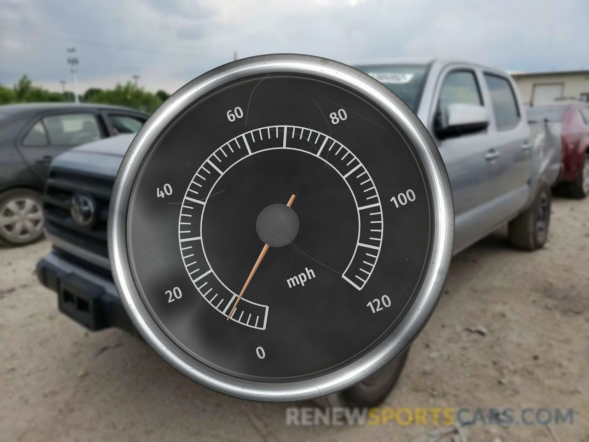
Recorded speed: 8; mph
